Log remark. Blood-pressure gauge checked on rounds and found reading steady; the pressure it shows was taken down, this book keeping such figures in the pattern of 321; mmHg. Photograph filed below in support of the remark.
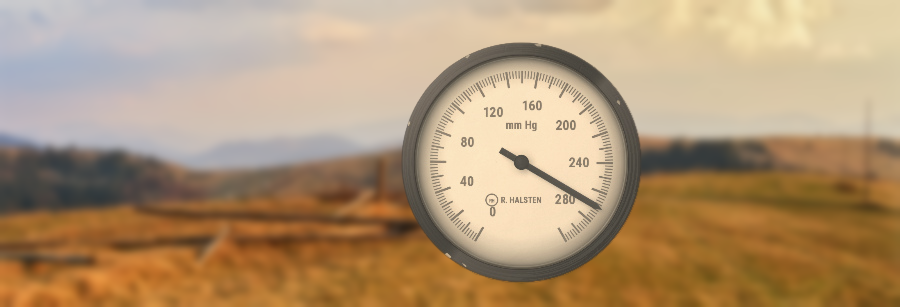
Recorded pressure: 270; mmHg
